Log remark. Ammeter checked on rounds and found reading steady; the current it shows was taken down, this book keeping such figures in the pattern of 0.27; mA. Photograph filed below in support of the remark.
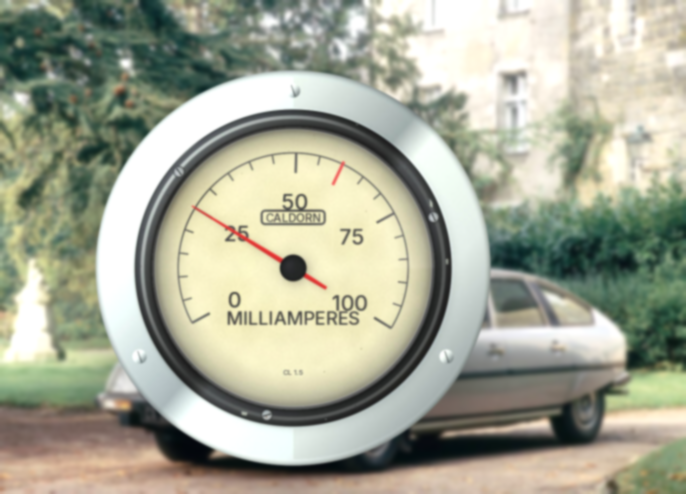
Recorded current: 25; mA
